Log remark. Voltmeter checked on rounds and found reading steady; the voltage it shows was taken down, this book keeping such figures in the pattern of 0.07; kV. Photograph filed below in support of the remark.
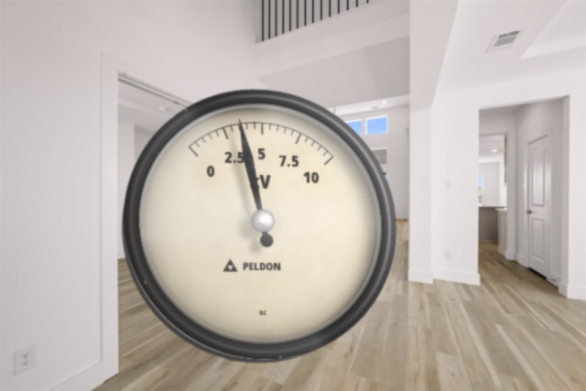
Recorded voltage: 3.5; kV
